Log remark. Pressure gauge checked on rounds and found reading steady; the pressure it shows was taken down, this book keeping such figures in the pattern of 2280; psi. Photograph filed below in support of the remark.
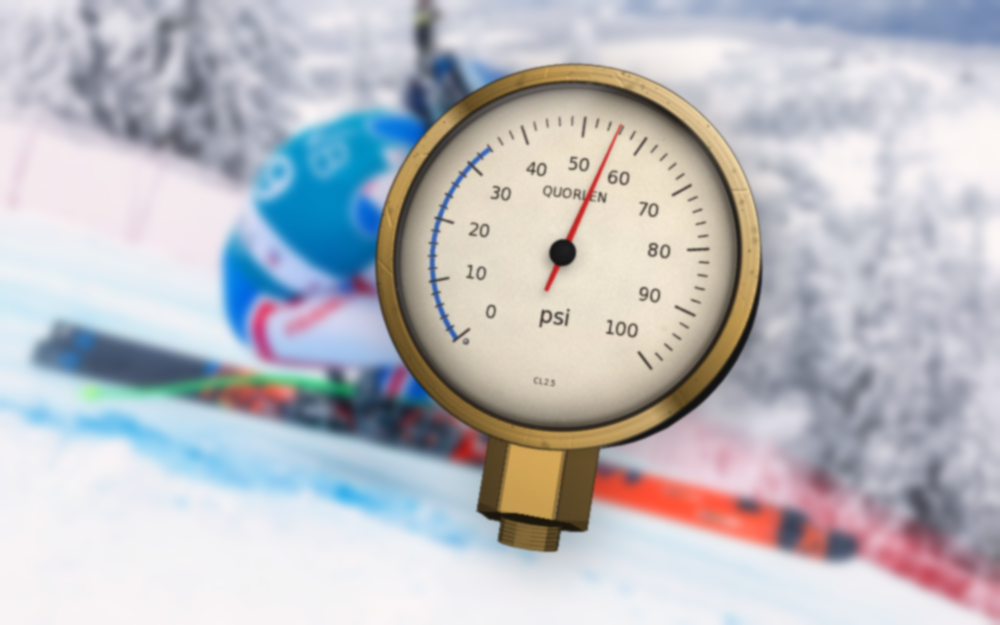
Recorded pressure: 56; psi
